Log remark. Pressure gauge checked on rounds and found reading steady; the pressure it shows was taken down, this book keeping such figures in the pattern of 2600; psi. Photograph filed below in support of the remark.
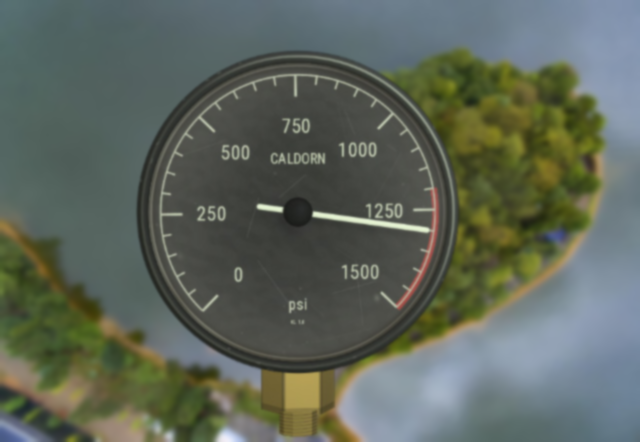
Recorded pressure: 1300; psi
